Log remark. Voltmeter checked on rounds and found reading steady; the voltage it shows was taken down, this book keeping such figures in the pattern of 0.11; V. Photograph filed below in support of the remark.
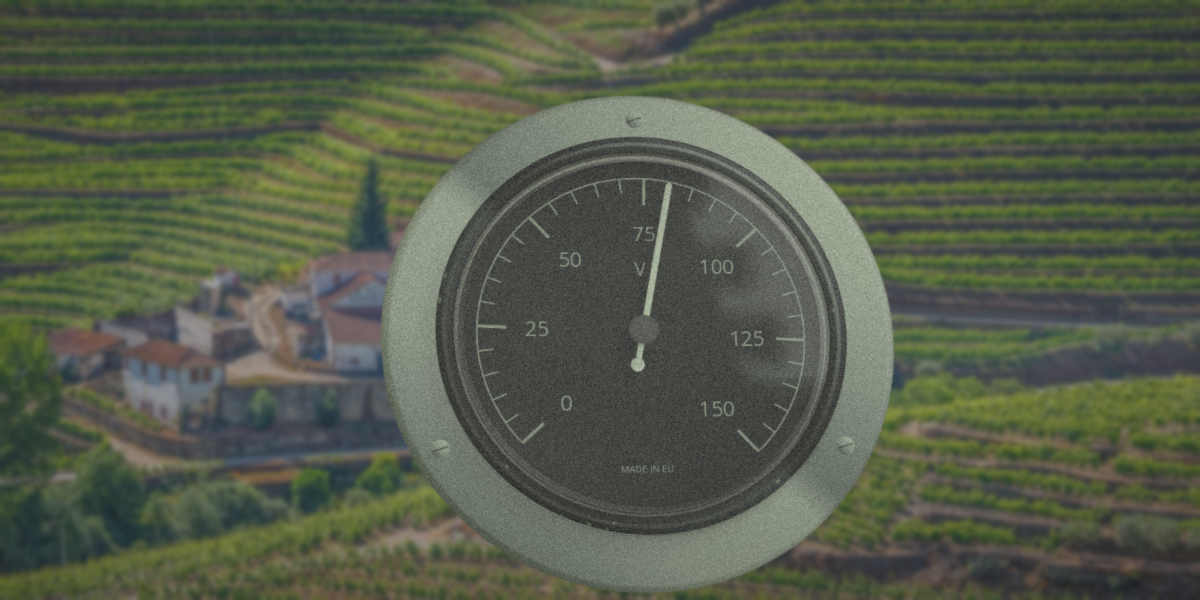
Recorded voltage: 80; V
